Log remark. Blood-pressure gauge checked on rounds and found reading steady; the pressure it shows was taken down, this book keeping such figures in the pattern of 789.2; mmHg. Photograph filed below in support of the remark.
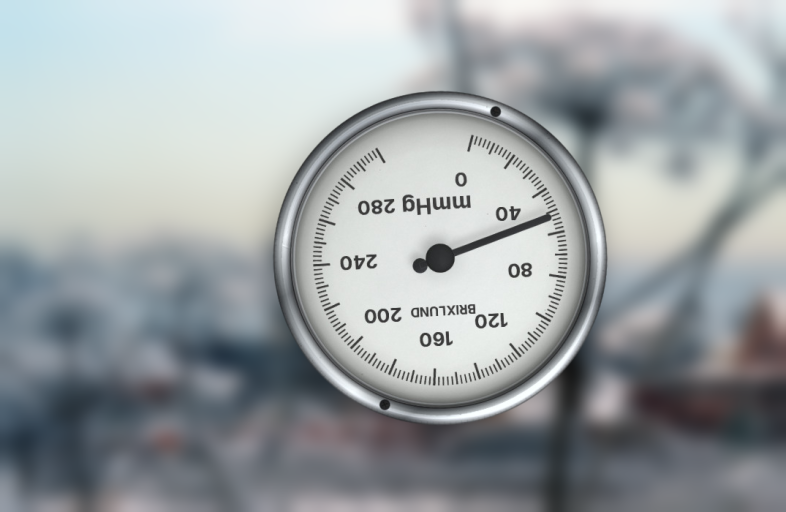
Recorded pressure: 52; mmHg
